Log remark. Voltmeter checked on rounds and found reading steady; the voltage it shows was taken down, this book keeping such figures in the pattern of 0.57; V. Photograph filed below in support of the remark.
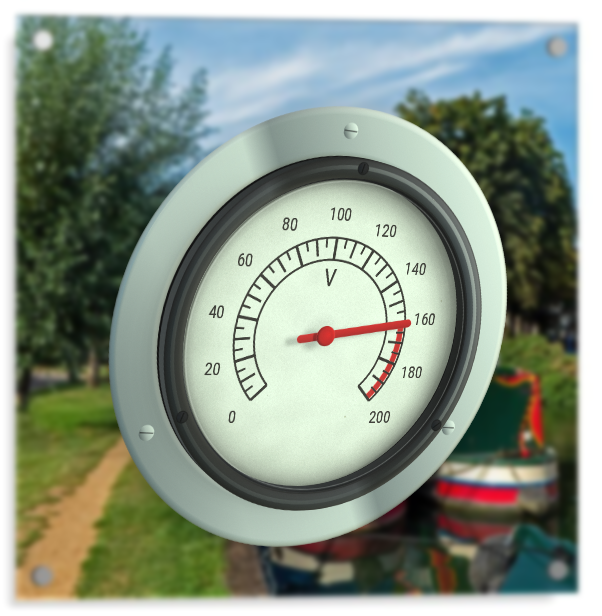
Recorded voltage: 160; V
